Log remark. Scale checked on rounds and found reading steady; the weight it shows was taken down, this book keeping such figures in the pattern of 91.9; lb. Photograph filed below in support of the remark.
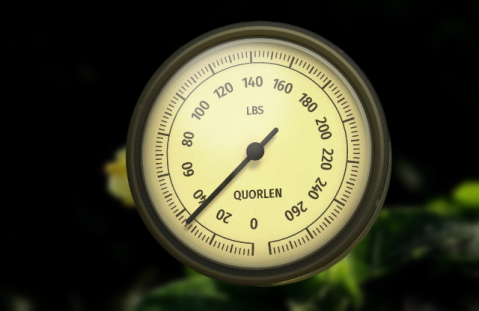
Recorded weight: 34; lb
